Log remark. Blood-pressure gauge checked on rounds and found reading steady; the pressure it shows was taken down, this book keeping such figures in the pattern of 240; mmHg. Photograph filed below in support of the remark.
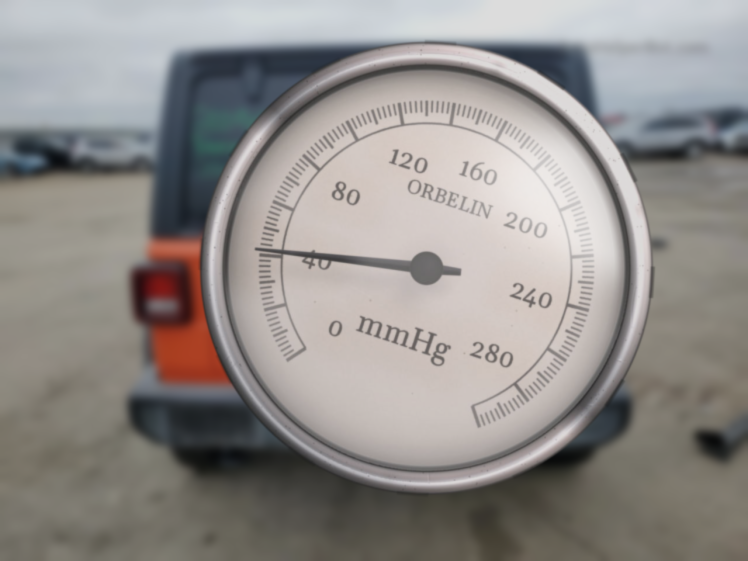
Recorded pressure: 42; mmHg
